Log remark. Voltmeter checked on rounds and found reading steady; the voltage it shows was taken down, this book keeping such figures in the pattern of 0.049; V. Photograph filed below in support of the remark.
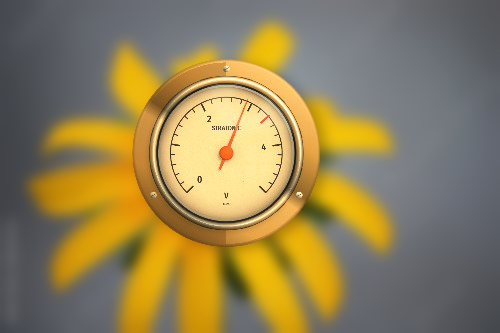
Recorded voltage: 2.9; V
